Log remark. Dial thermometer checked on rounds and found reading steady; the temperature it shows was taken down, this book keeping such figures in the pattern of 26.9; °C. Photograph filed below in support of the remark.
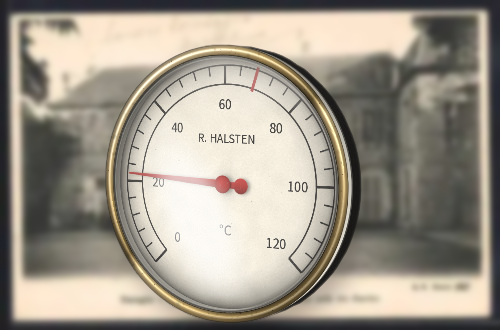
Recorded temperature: 22; °C
